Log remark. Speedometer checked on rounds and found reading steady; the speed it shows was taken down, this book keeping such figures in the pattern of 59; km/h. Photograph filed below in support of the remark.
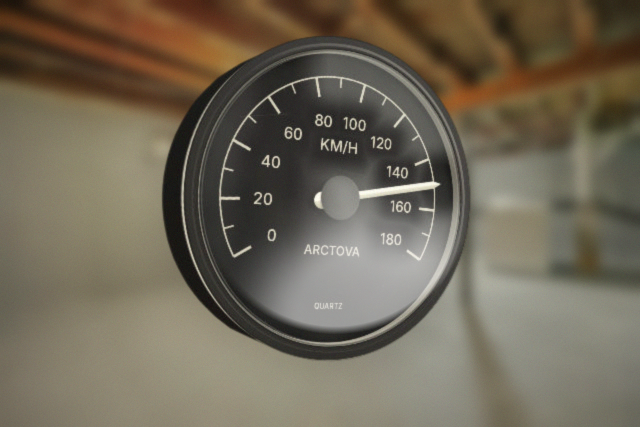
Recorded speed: 150; km/h
